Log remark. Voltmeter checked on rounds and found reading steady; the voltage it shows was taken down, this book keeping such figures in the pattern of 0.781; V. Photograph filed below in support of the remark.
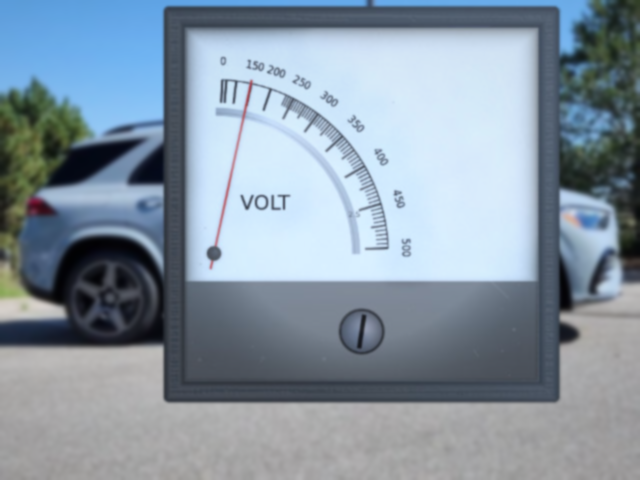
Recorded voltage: 150; V
